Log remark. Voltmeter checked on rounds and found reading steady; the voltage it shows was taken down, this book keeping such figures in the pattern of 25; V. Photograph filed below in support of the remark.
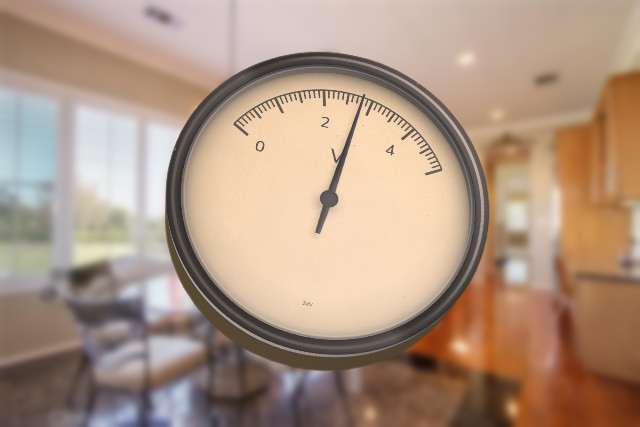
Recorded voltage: 2.8; V
